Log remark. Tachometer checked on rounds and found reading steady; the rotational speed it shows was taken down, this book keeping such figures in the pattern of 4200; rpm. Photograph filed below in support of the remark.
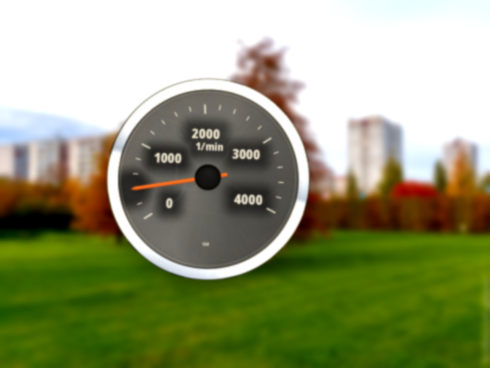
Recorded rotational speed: 400; rpm
